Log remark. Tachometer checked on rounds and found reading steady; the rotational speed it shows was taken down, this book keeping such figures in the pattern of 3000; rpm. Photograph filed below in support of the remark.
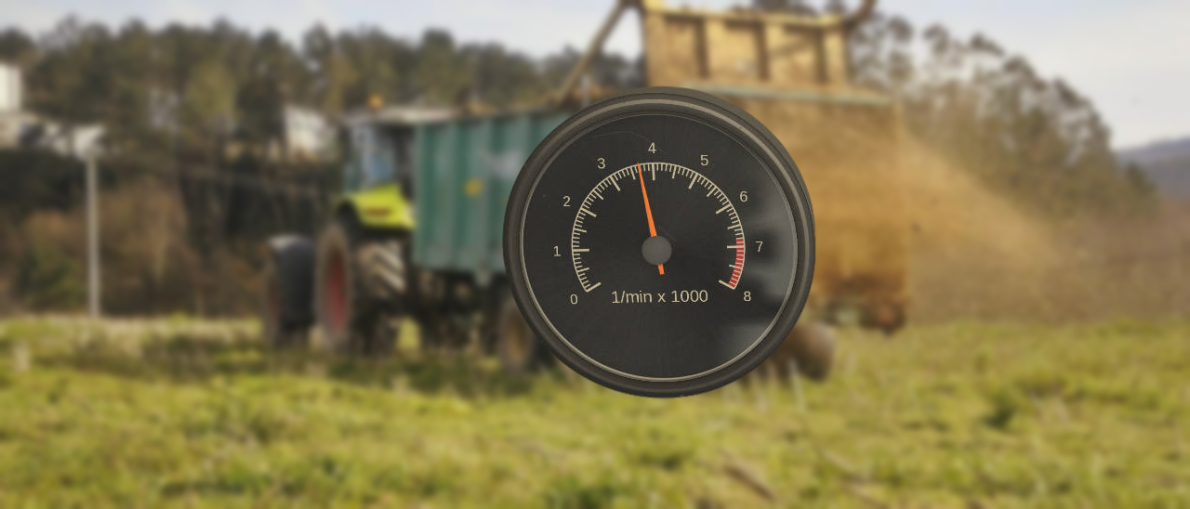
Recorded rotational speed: 3700; rpm
